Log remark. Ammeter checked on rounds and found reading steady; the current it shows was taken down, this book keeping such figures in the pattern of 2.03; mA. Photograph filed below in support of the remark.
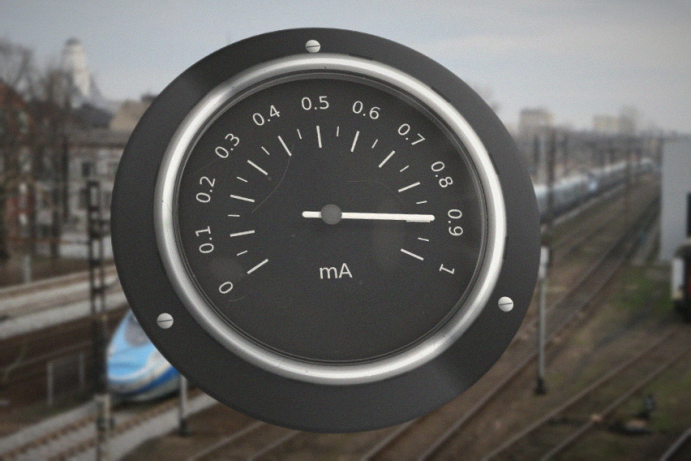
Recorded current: 0.9; mA
